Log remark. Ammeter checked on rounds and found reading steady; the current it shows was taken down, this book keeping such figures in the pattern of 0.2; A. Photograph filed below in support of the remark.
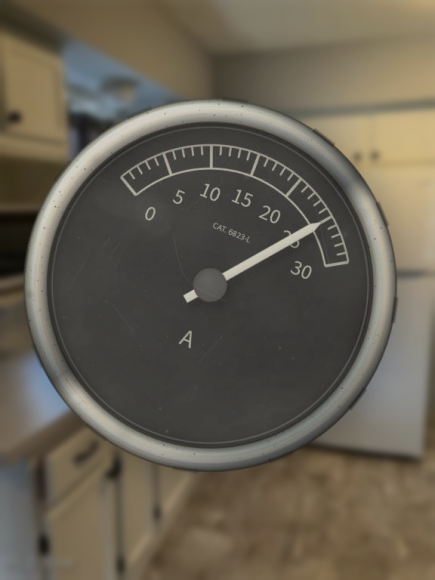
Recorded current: 25; A
